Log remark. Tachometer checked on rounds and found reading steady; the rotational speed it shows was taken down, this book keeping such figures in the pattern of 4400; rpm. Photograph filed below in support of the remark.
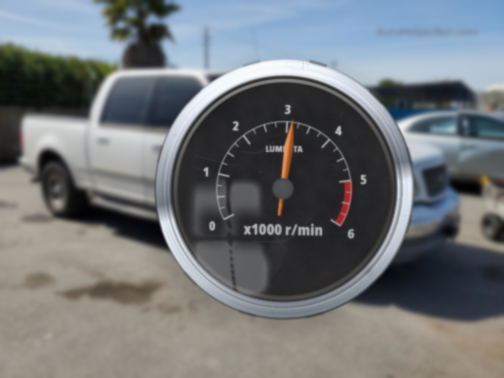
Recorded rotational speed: 3125; rpm
